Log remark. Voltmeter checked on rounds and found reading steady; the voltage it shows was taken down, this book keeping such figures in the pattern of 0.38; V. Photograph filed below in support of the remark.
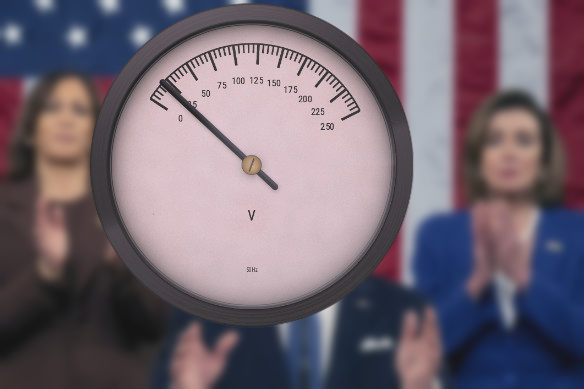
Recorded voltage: 20; V
